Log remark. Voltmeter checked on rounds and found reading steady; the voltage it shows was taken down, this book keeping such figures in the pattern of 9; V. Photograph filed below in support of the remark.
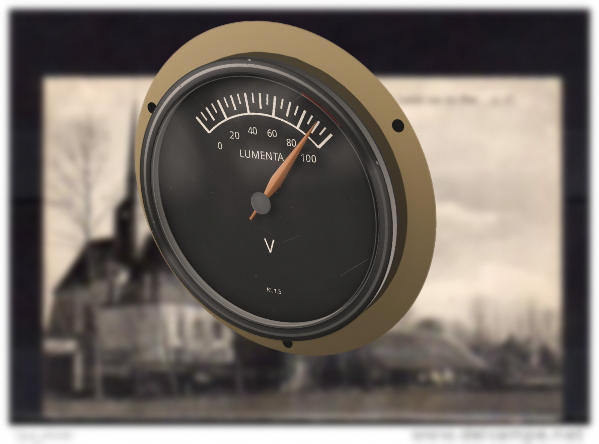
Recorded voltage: 90; V
